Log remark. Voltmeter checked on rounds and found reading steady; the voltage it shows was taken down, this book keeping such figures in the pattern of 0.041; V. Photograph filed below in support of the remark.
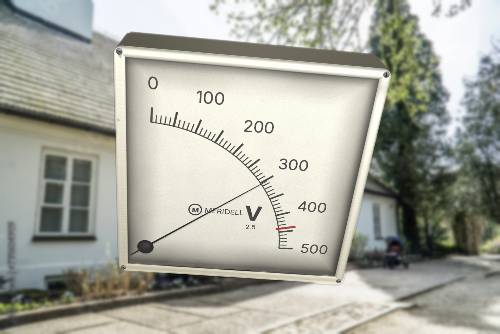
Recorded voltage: 300; V
